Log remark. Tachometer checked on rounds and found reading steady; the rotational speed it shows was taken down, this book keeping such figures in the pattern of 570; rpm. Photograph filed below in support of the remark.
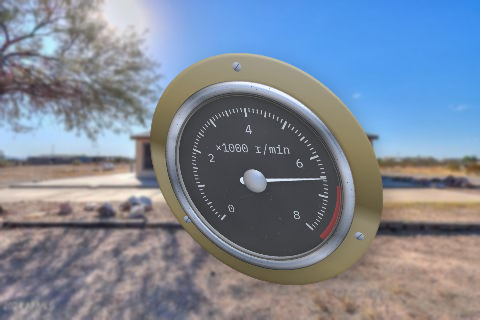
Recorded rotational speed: 6500; rpm
